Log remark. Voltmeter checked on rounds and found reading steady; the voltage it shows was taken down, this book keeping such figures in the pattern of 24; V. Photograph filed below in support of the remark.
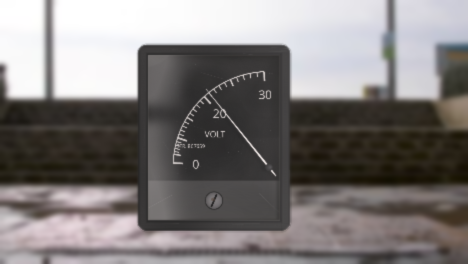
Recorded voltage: 21; V
